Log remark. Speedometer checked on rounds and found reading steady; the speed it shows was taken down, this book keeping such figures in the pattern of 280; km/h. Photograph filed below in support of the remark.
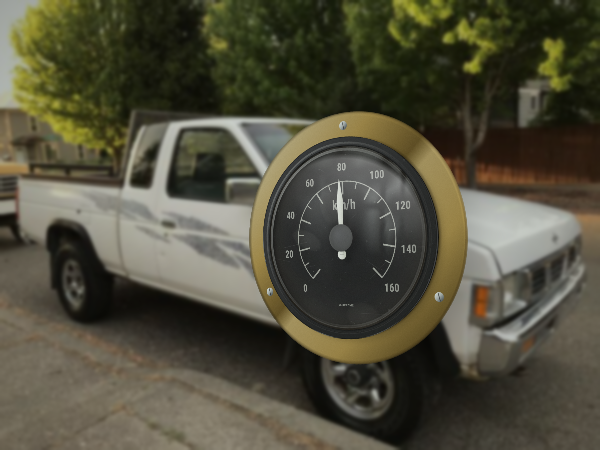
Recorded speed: 80; km/h
